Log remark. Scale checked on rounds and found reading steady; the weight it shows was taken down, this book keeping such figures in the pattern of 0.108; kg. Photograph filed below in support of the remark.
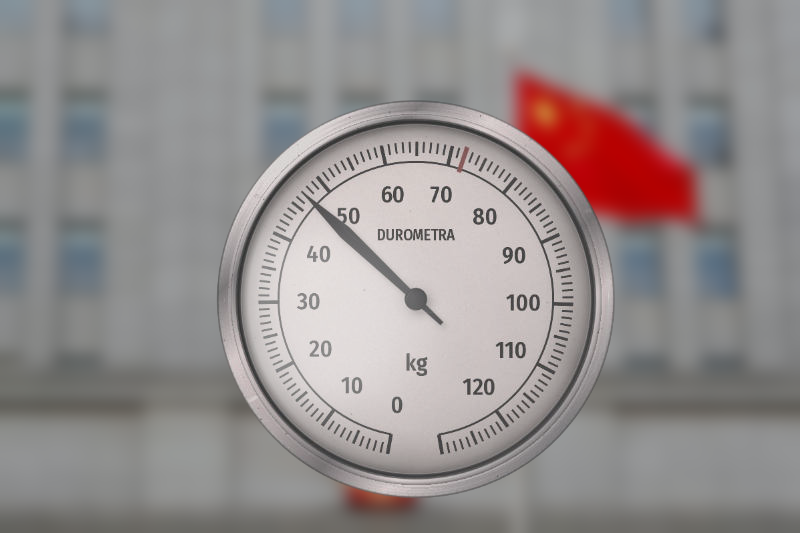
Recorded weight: 47; kg
